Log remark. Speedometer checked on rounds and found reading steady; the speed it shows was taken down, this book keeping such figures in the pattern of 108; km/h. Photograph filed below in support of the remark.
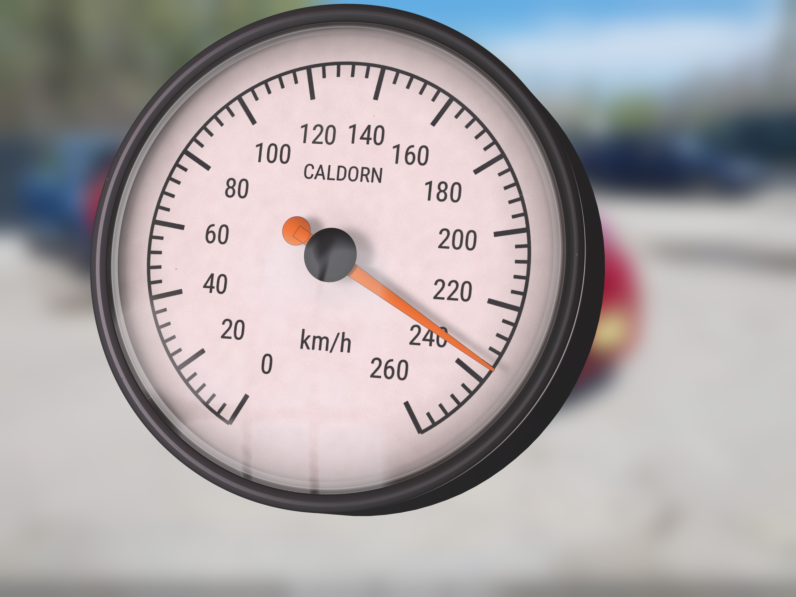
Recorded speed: 236; km/h
